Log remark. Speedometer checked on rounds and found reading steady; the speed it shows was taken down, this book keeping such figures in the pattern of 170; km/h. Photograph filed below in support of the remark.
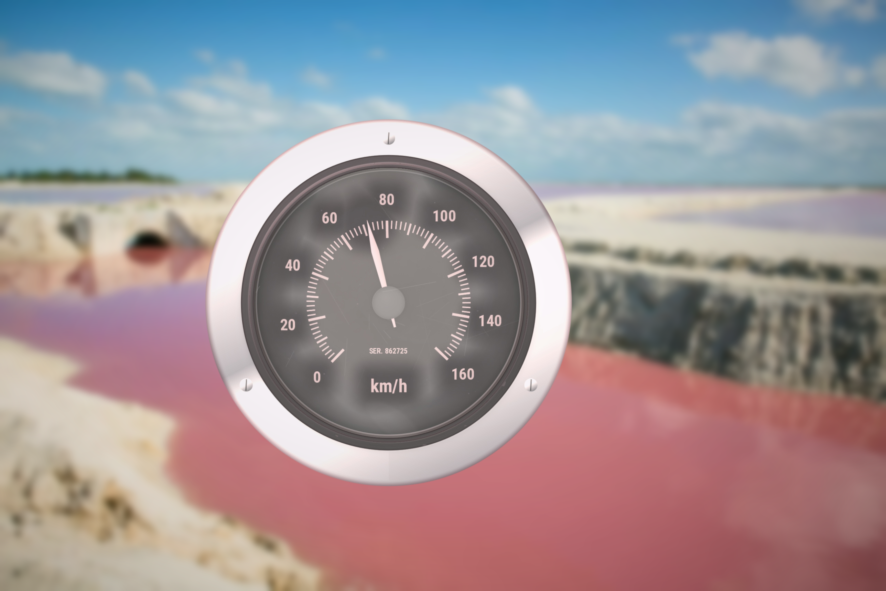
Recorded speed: 72; km/h
